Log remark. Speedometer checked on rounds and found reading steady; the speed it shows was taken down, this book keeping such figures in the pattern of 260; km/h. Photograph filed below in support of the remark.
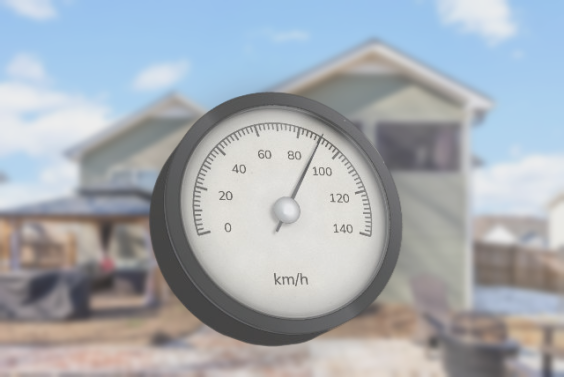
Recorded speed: 90; km/h
